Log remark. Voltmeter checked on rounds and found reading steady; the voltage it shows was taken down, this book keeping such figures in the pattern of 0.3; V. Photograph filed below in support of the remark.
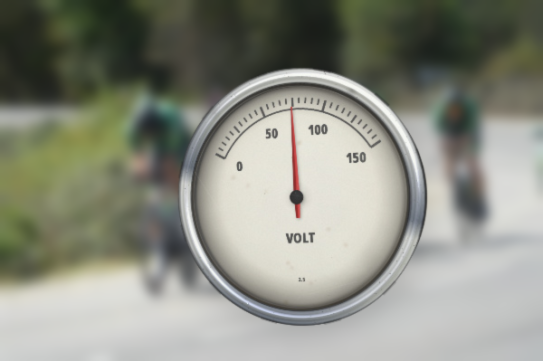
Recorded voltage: 75; V
